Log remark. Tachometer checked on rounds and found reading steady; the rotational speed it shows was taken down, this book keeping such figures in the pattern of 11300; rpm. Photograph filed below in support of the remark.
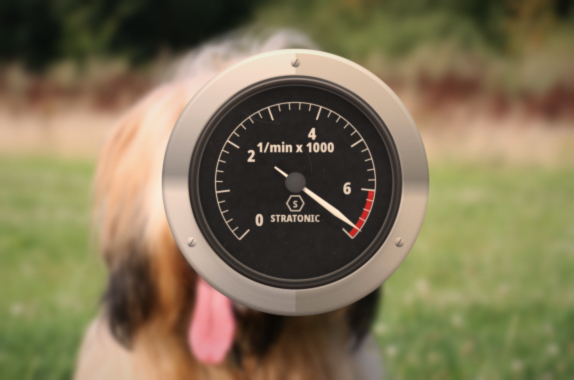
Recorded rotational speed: 6800; rpm
